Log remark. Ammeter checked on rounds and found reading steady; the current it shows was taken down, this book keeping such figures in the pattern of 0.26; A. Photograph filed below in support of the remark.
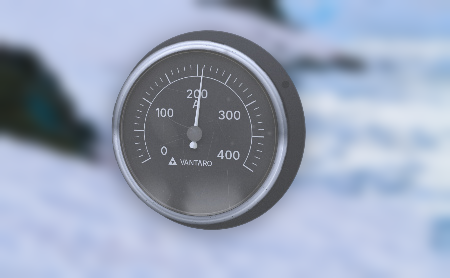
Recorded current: 210; A
